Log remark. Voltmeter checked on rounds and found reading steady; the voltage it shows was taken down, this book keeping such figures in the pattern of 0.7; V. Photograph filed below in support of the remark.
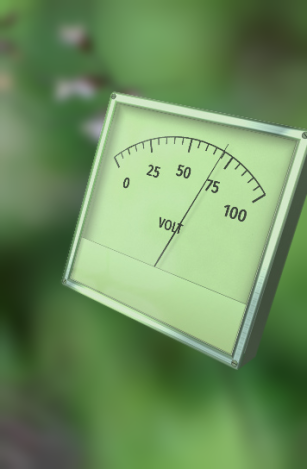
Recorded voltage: 70; V
